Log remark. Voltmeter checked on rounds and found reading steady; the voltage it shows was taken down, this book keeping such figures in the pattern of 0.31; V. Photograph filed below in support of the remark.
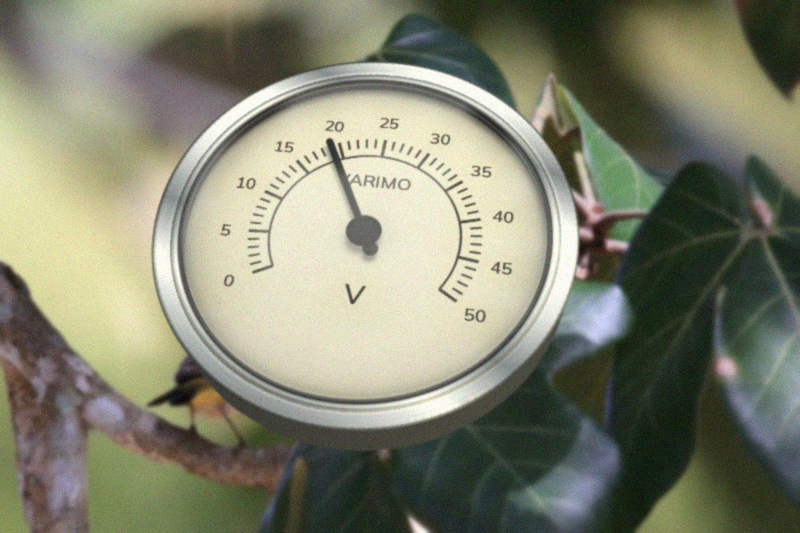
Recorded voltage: 19; V
